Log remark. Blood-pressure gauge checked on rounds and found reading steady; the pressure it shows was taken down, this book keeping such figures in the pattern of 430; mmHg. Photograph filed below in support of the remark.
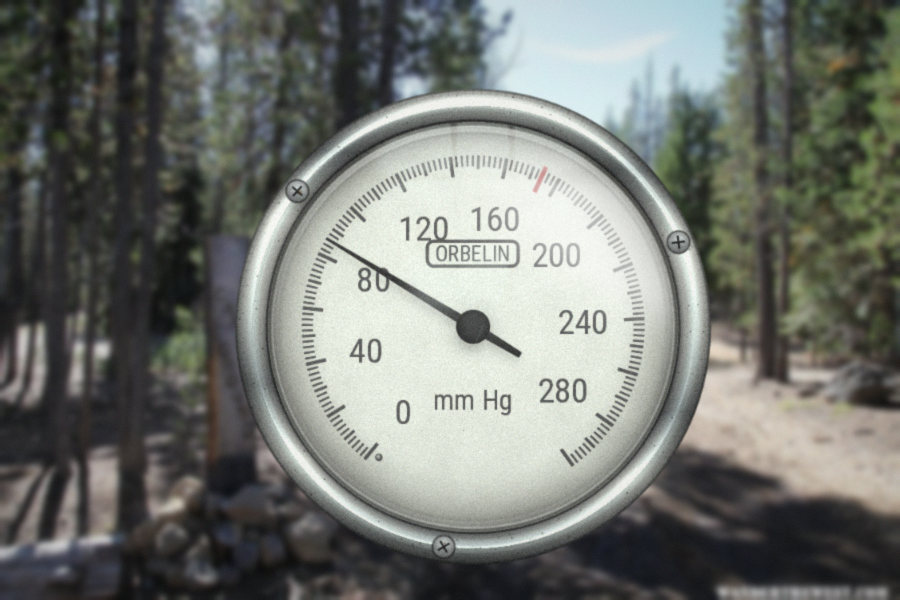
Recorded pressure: 86; mmHg
